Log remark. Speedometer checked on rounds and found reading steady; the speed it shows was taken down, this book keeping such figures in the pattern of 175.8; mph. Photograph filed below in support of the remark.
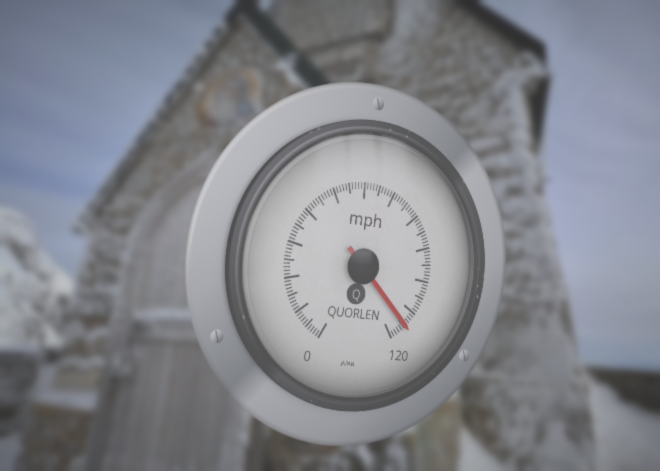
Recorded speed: 115; mph
